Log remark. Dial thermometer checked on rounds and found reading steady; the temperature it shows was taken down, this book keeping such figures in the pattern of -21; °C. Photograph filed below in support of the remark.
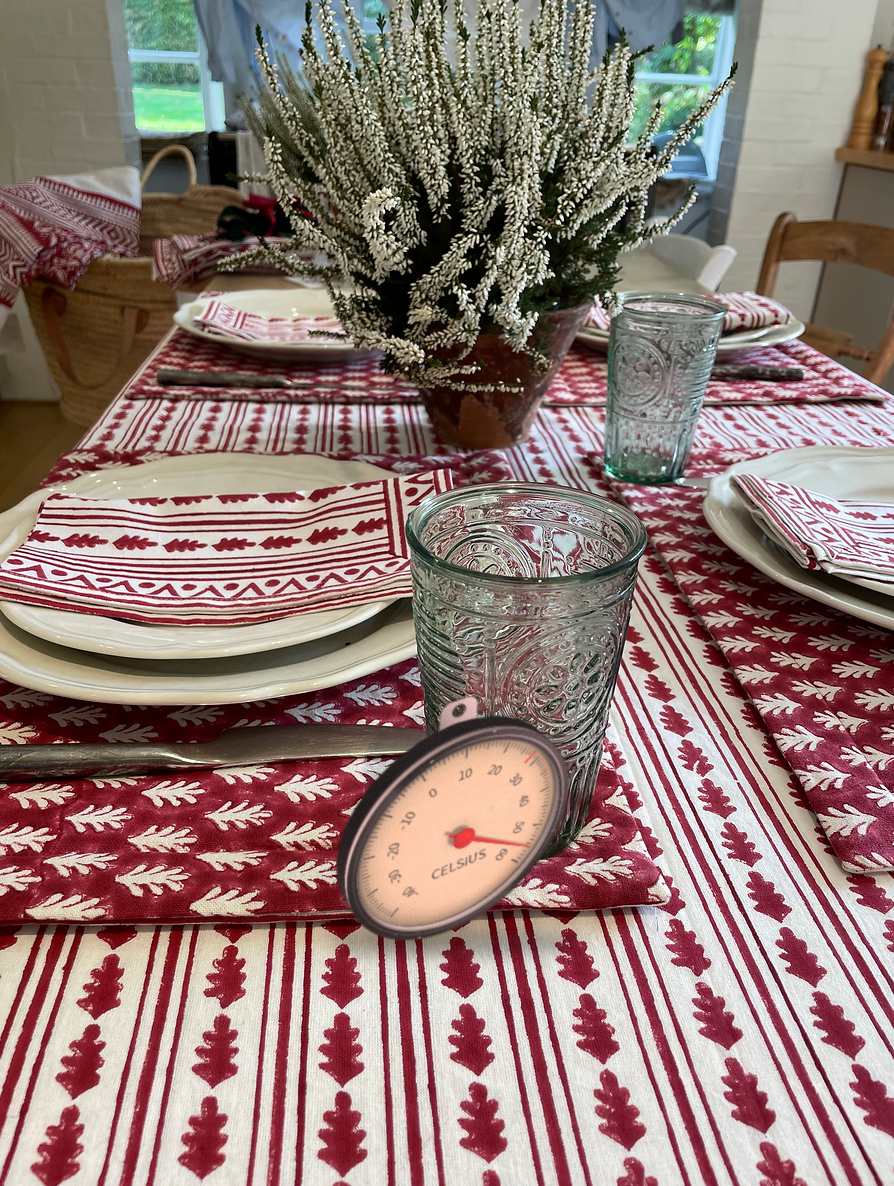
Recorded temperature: 55; °C
